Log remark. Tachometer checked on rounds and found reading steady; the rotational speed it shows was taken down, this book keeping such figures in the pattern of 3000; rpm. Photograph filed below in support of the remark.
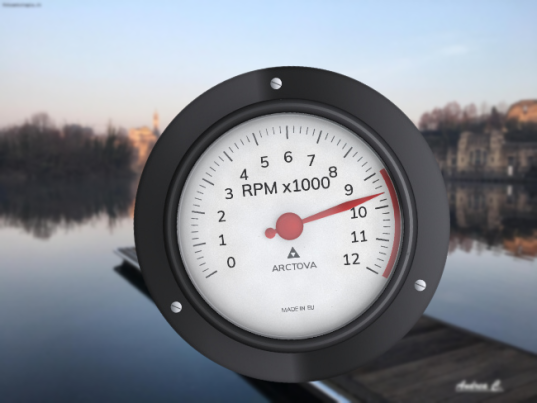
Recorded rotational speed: 9600; rpm
